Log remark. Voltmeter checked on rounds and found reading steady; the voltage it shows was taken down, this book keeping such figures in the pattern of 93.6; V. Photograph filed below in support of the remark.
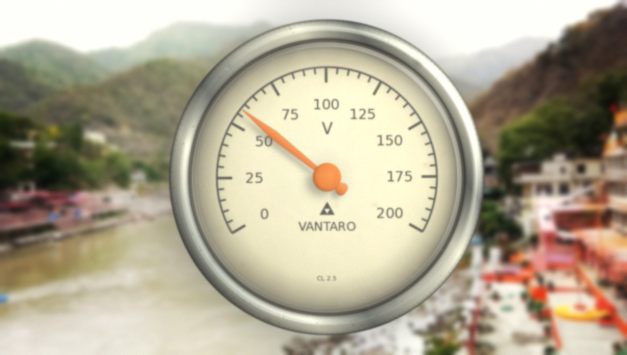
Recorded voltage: 57.5; V
